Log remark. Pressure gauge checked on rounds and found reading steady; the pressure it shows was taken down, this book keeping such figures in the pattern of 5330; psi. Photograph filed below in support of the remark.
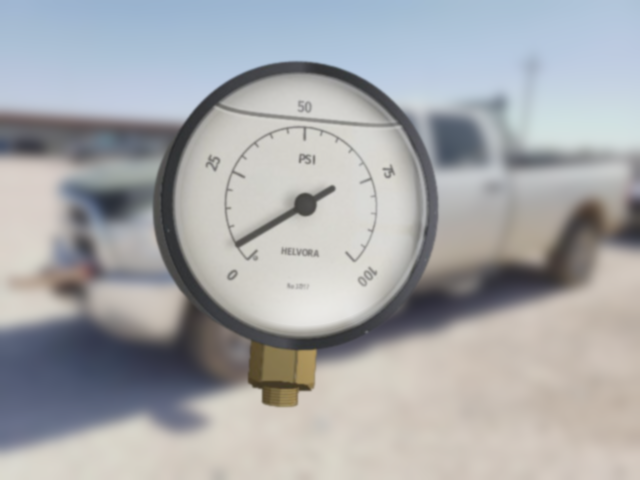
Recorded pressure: 5; psi
